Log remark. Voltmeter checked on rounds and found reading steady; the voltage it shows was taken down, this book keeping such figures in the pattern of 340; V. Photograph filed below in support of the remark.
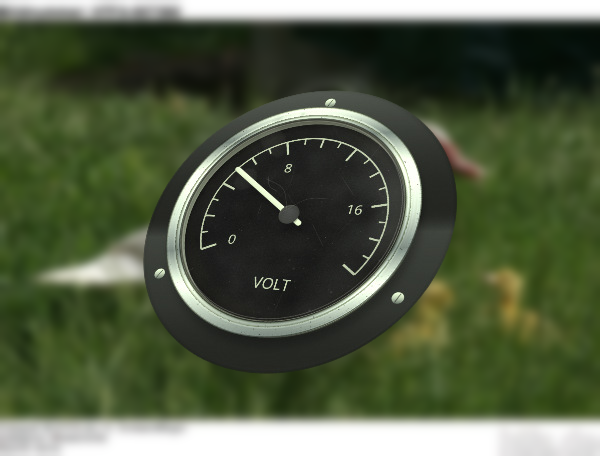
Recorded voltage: 5; V
